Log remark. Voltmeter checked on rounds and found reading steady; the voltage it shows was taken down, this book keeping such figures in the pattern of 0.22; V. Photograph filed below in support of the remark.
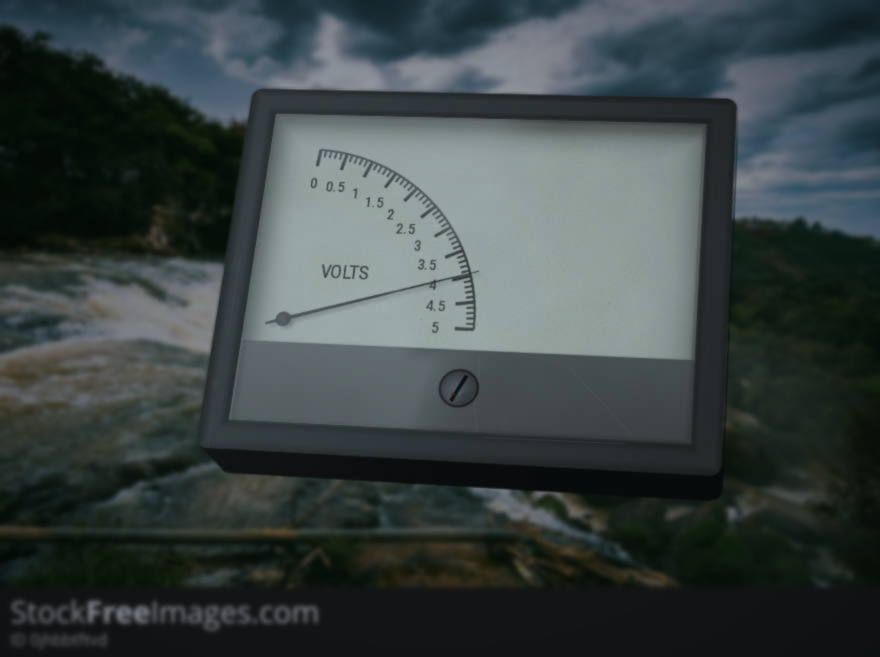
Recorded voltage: 4; V
